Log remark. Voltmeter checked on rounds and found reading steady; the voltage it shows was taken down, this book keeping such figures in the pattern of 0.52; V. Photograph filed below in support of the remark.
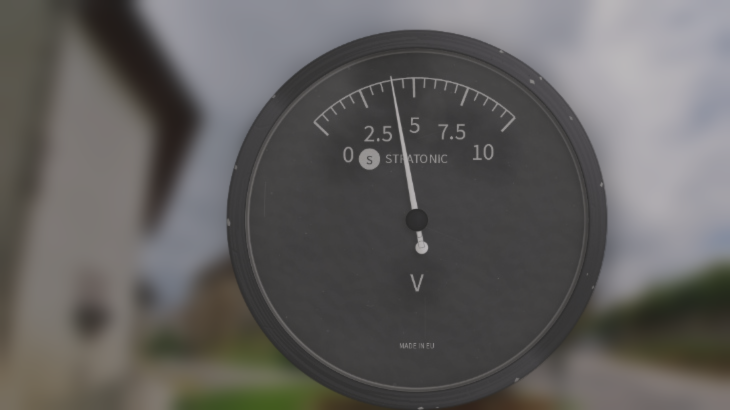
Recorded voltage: 4; V
